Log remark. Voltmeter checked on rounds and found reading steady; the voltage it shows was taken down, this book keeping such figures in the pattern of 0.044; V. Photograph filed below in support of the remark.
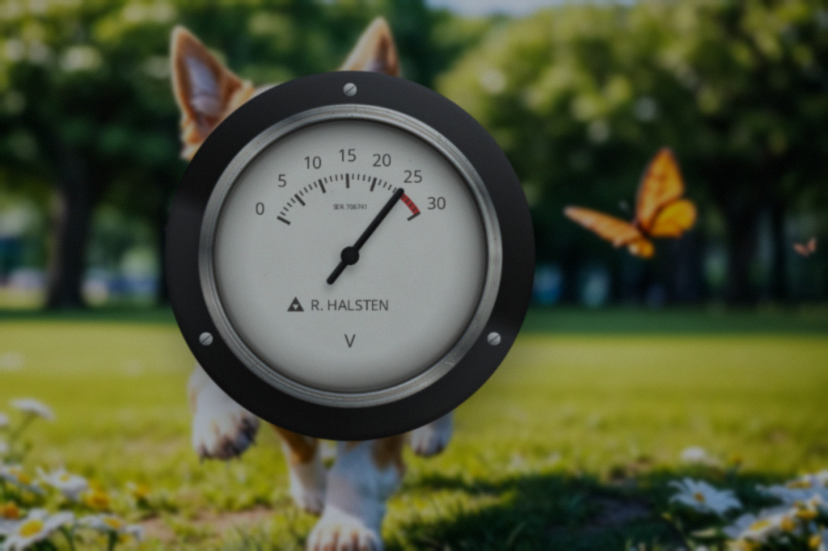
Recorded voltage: 25; V
